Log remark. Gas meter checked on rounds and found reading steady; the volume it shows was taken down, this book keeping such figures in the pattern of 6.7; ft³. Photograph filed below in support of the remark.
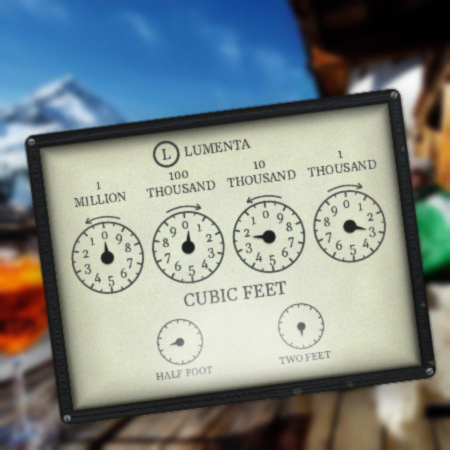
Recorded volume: 2300; ft³
